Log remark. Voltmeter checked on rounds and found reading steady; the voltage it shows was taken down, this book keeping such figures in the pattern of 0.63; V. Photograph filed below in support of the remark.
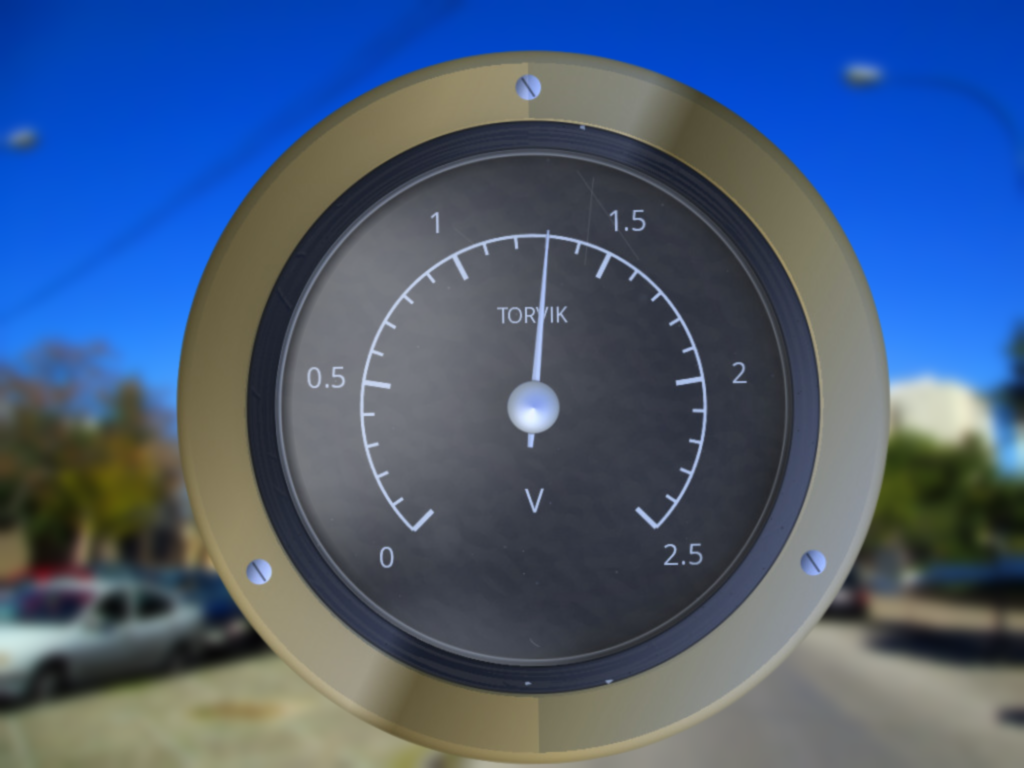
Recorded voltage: 1.3; V
